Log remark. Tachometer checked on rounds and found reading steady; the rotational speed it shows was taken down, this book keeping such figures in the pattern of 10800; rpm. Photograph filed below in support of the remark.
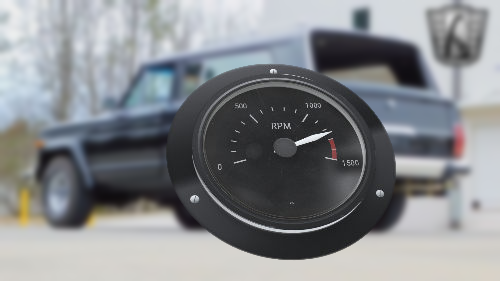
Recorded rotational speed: 1250; rpm
